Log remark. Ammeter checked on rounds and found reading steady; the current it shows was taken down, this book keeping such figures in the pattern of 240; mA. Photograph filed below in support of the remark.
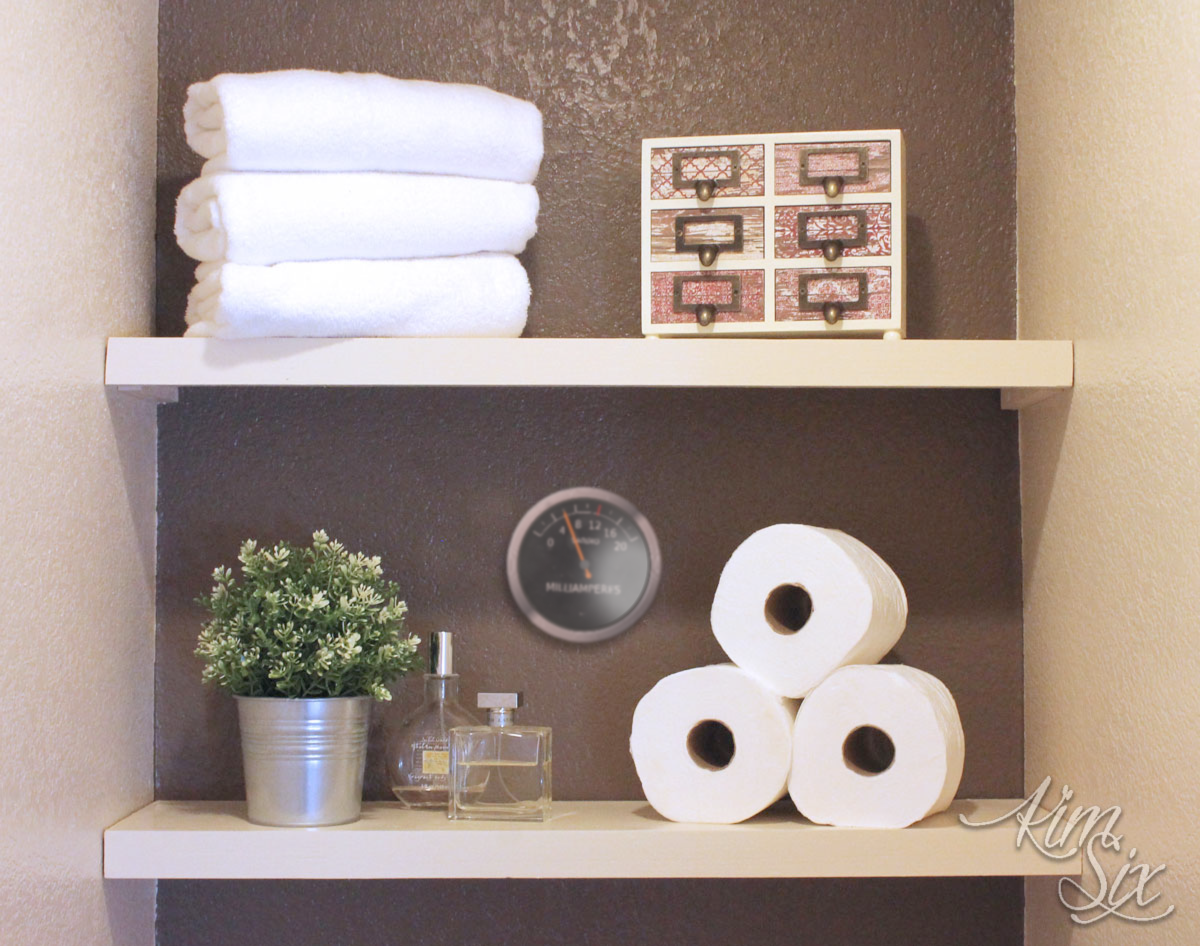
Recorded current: 6; mA
